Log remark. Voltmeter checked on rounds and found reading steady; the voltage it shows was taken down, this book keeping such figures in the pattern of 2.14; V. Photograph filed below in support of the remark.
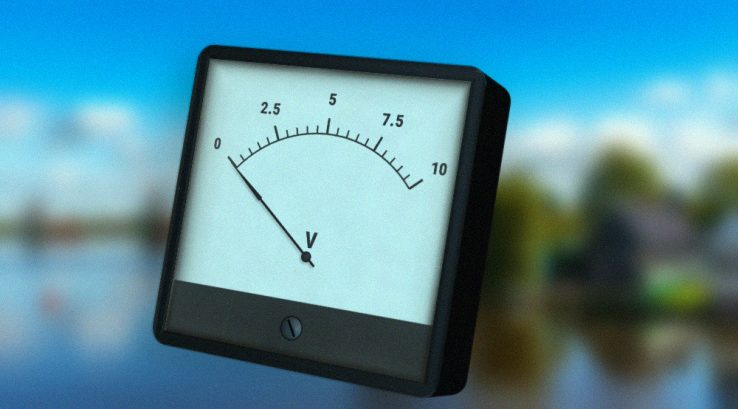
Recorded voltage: 0; V
